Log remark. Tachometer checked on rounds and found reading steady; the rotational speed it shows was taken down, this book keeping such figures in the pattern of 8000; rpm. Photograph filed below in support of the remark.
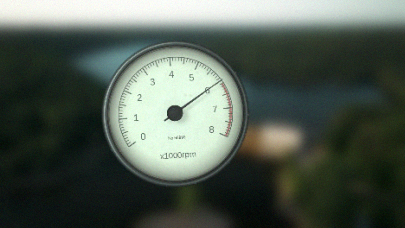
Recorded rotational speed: 6000; rpm
